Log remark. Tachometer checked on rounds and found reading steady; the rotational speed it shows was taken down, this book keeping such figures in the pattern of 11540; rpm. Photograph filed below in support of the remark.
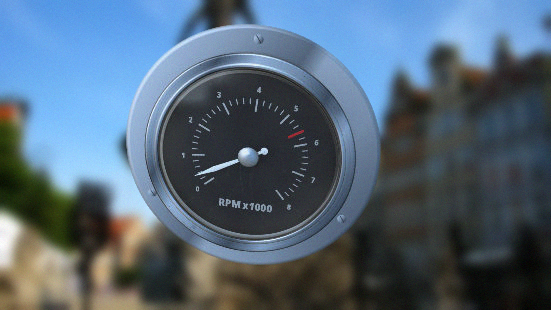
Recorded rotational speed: 400; rpm
